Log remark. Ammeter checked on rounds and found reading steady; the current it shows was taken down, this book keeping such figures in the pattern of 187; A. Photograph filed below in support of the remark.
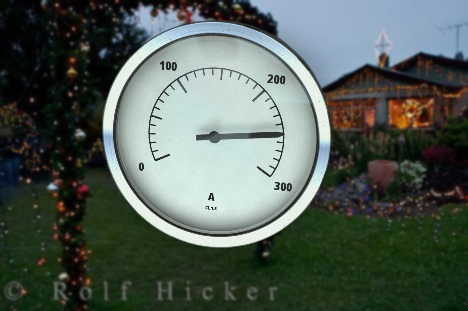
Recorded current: 250; A
